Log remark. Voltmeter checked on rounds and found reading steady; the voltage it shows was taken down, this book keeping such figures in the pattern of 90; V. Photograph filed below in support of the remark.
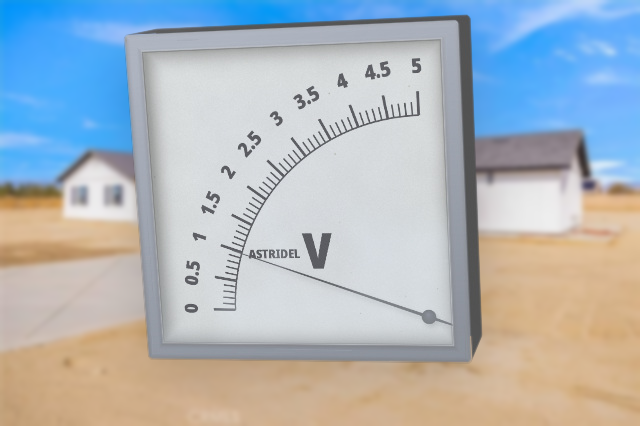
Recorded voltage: 1; V
